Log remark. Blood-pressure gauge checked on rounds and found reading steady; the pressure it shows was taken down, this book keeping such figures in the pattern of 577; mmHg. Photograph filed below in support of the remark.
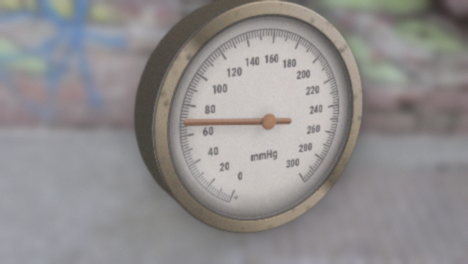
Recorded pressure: 70; mmHg
